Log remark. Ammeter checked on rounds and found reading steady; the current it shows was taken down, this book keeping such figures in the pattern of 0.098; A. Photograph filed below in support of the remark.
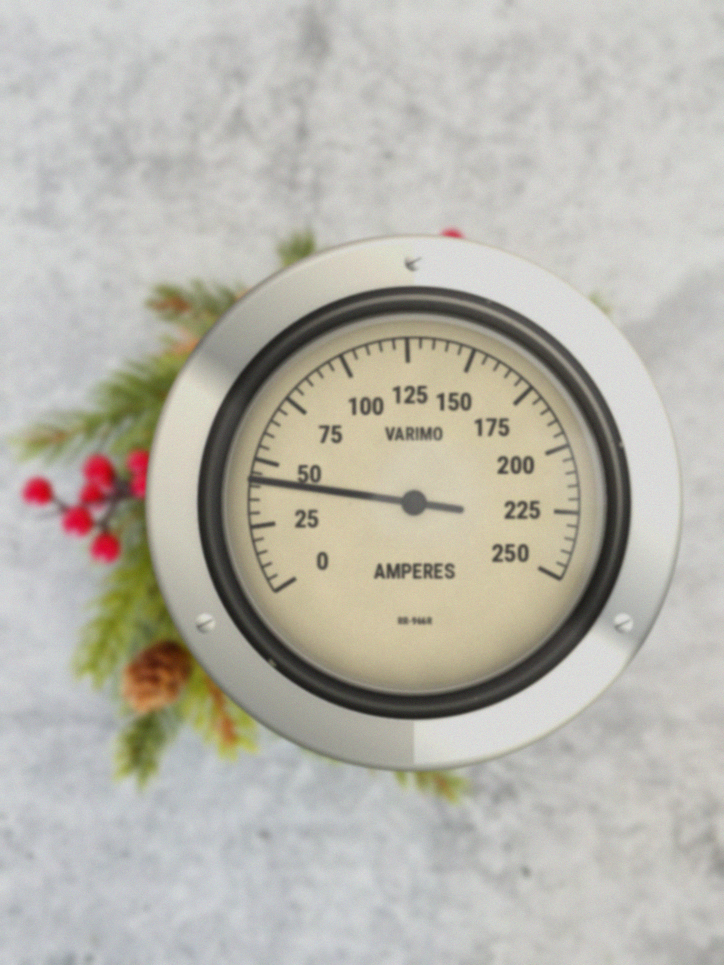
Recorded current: 42.5; A
